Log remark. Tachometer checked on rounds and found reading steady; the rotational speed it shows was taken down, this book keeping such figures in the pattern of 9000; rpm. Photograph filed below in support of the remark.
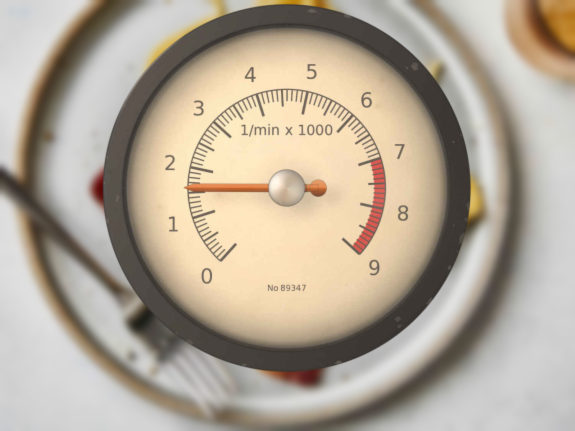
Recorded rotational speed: 1600; rpm
